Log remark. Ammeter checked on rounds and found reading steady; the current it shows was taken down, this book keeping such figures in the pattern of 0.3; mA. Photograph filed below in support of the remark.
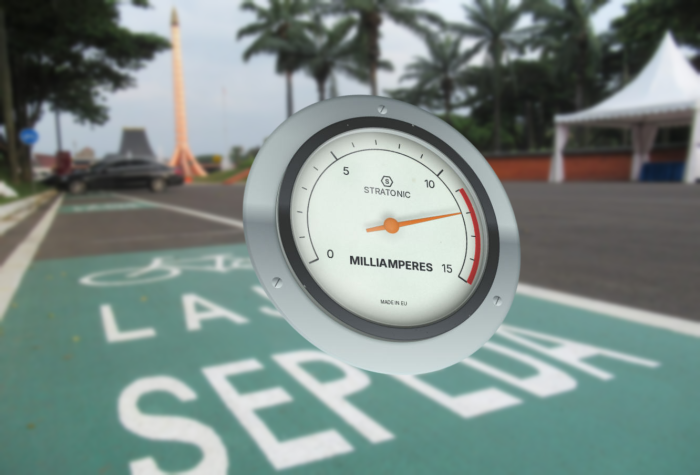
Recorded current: 12; mA
